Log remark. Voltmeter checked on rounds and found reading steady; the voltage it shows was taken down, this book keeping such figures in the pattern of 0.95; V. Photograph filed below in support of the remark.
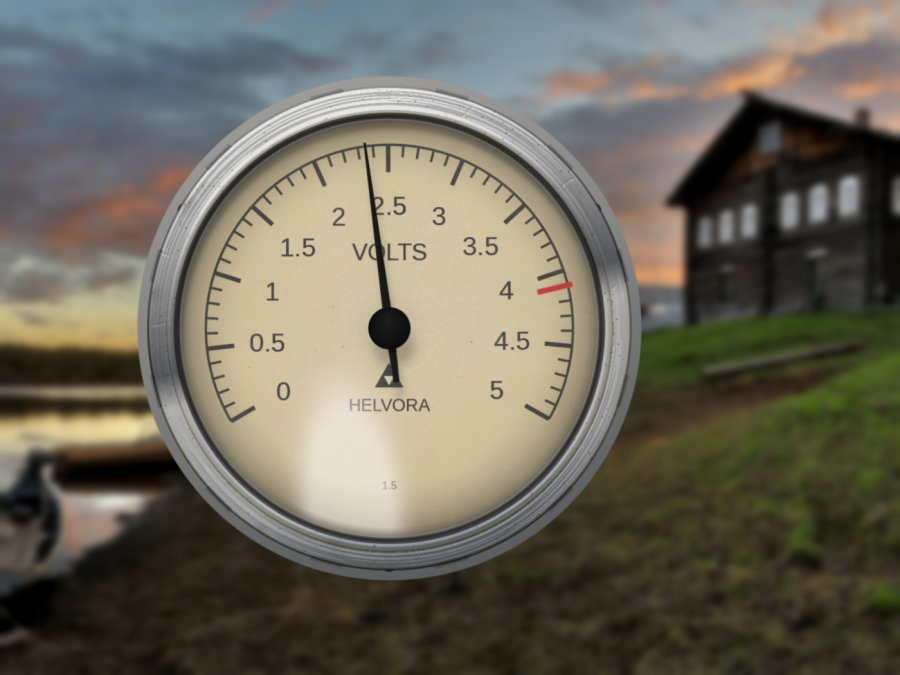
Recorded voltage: 2.35; V
